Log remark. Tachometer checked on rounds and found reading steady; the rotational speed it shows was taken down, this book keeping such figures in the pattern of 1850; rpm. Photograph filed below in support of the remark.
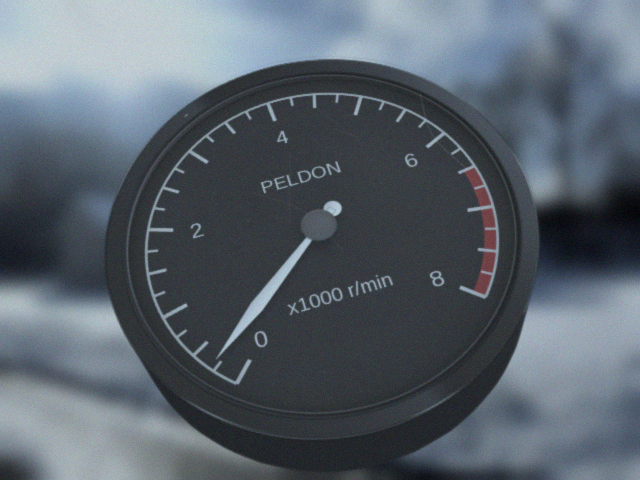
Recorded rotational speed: 250; rpm
